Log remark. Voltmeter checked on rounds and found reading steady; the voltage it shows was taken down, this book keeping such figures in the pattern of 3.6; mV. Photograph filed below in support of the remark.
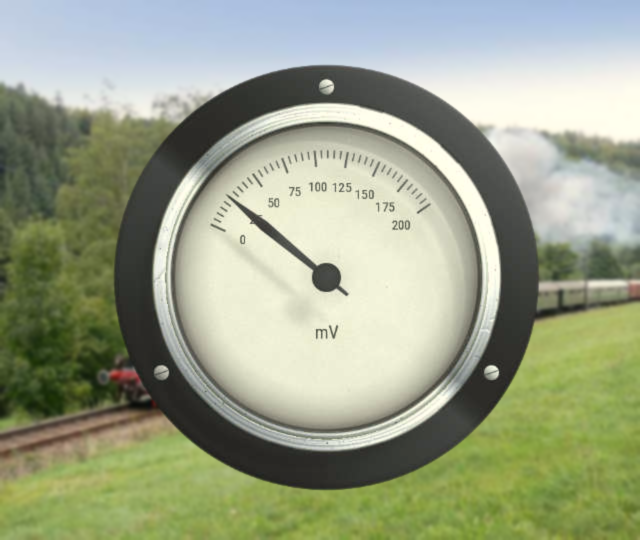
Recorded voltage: 25; mV
